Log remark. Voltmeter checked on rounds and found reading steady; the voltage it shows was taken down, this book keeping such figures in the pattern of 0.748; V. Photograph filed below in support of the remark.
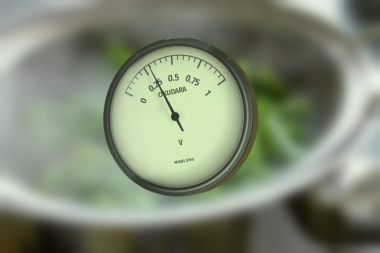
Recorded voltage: 0.3; V
